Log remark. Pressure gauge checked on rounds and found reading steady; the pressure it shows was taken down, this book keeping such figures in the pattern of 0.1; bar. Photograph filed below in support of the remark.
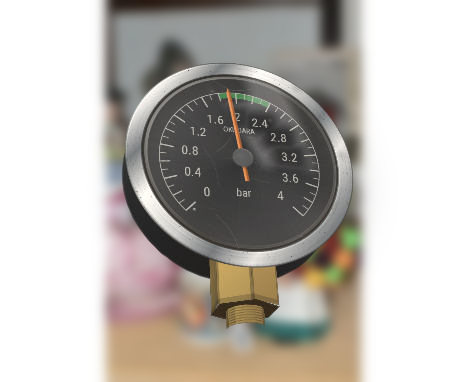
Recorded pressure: 1.9; bar
